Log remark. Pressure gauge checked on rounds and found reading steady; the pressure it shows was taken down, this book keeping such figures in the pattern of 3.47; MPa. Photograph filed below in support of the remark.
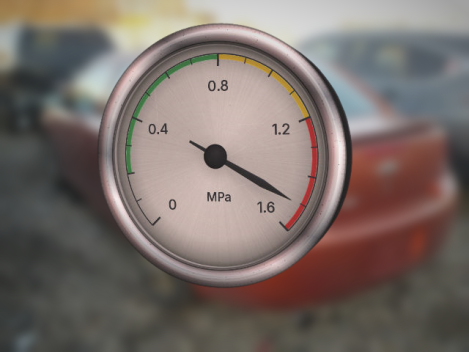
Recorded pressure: 1.5; MPa
